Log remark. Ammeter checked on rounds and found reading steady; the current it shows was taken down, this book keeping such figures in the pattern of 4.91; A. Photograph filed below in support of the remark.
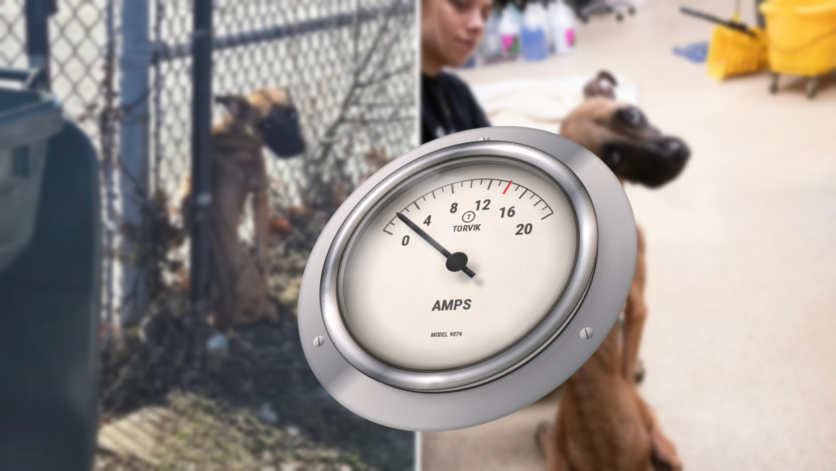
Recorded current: 2; A
